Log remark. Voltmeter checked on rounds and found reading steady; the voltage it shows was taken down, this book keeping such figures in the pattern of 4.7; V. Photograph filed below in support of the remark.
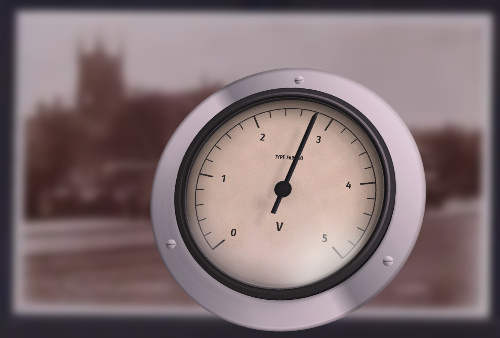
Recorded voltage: 2.8; V
